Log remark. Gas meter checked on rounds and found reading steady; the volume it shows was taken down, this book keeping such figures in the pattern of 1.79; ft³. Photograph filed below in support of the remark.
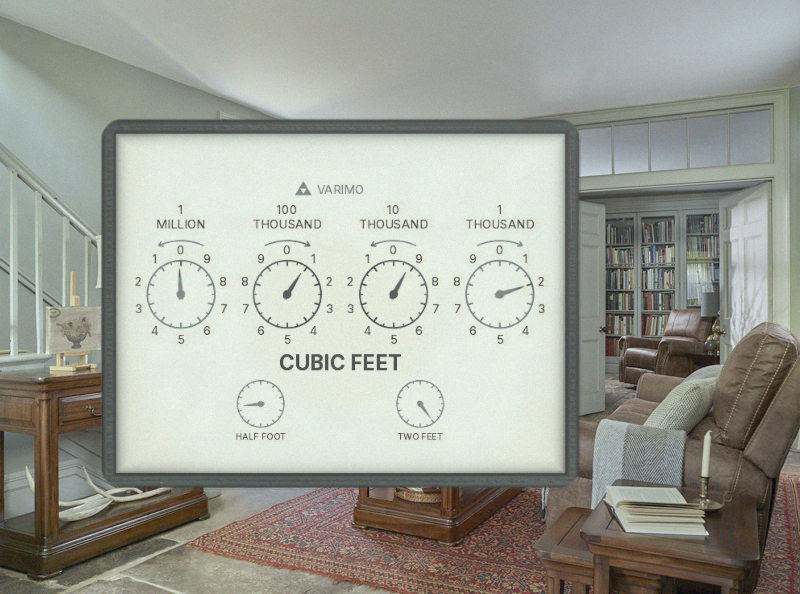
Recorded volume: 9200; ft³
